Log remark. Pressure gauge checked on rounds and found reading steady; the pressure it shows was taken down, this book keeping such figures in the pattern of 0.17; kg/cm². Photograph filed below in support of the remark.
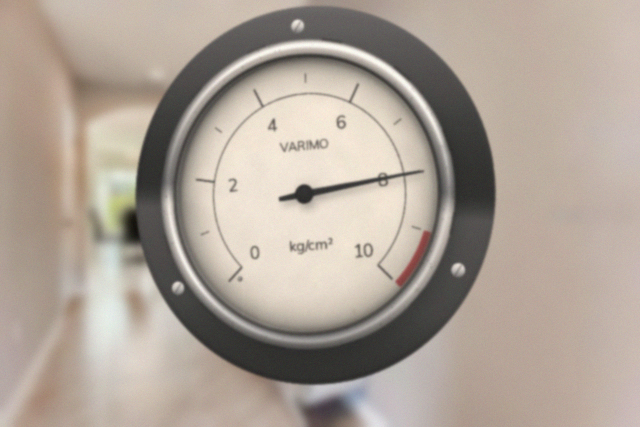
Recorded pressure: 8; kg/cm²
